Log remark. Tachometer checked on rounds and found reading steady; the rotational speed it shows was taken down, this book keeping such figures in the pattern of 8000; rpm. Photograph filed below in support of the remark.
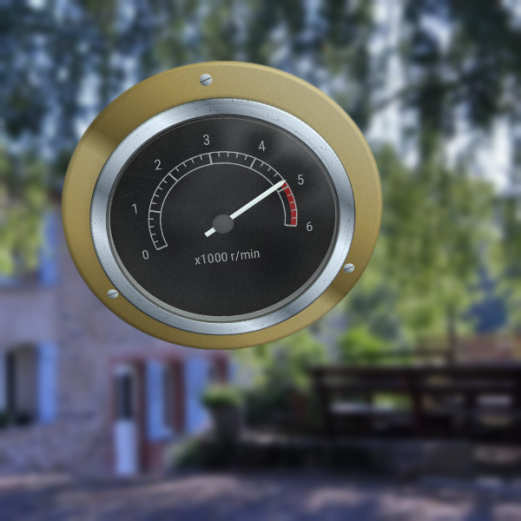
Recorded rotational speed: 4800; rpm
